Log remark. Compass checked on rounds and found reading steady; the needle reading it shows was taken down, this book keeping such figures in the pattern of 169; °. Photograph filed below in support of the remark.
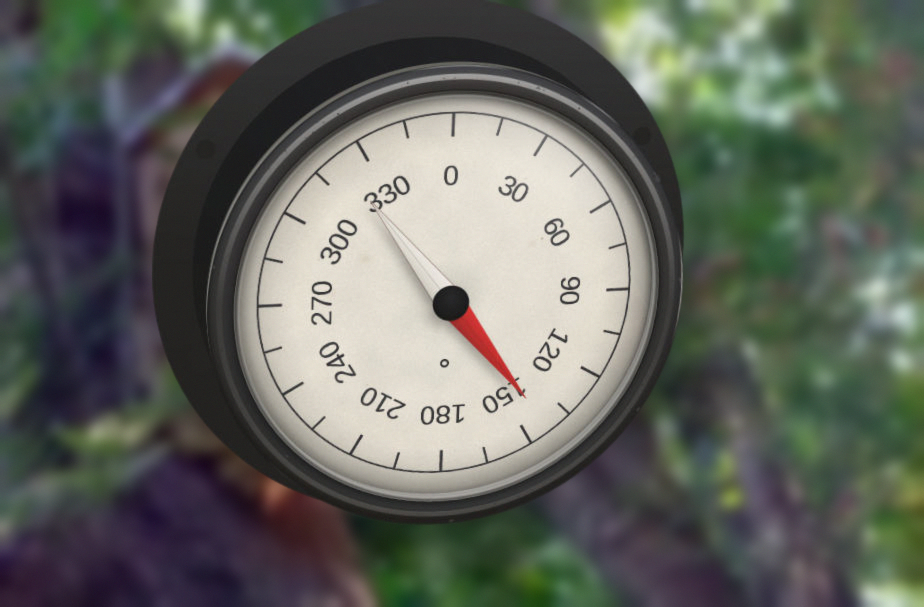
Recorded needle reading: 142.5; °
